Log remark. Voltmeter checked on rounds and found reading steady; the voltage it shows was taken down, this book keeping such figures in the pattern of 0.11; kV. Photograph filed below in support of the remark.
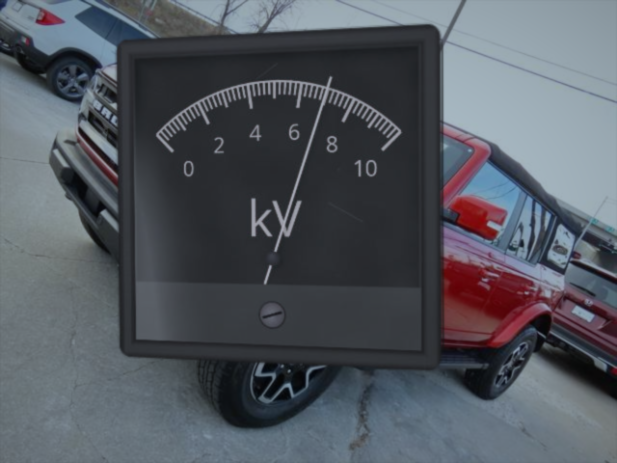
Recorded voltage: 7; kV
